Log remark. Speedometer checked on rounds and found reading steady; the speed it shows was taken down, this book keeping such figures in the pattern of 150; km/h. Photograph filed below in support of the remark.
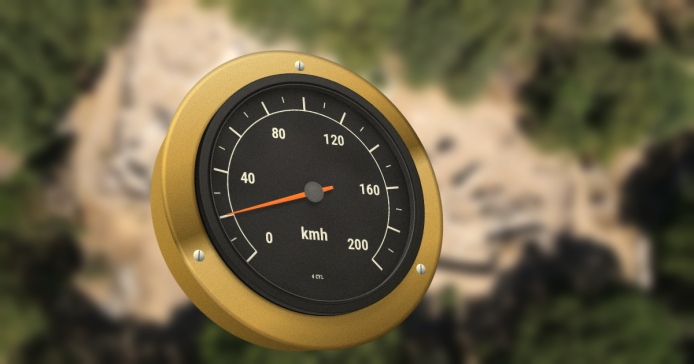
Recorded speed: 20; km/h
